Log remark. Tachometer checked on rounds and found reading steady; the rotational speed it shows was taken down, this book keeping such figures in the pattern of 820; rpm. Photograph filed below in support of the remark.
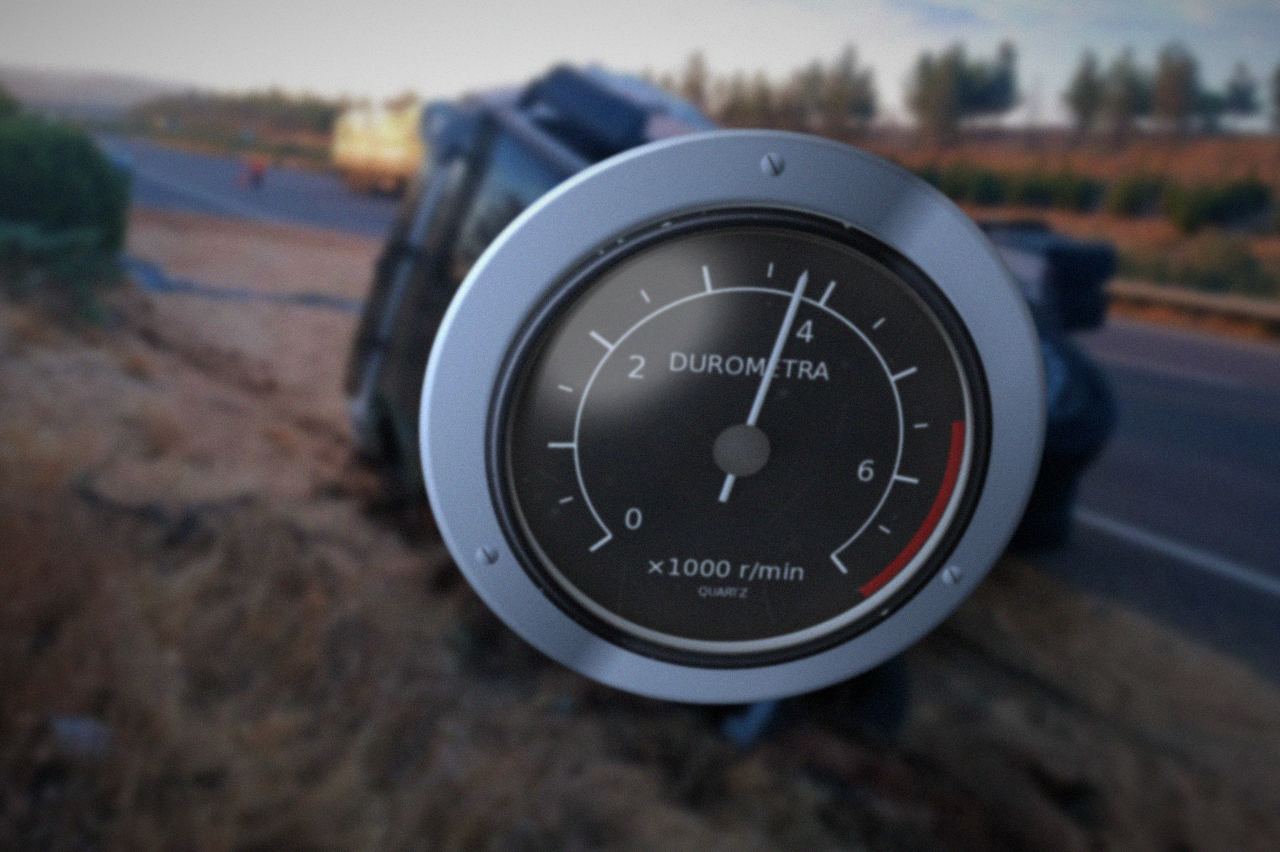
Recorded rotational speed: 3750; rpm
